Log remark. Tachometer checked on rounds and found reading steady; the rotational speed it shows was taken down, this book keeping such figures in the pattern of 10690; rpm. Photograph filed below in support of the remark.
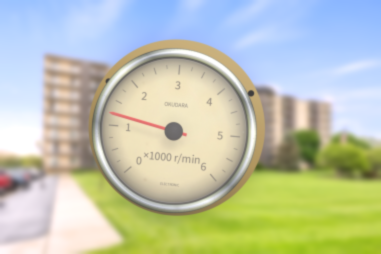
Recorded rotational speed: 1250; rpm
